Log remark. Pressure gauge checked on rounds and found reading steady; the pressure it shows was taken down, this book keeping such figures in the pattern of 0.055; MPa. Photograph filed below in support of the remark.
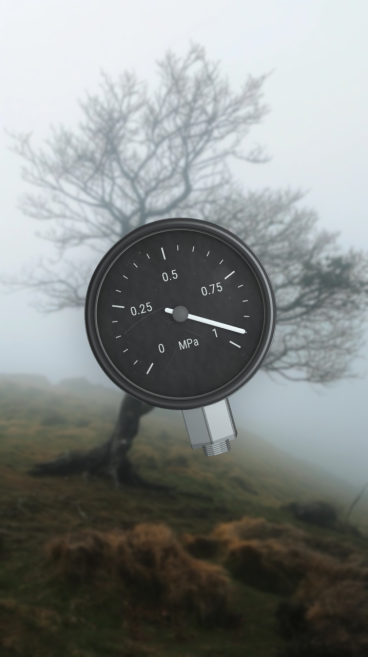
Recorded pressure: 0.95; MPa
